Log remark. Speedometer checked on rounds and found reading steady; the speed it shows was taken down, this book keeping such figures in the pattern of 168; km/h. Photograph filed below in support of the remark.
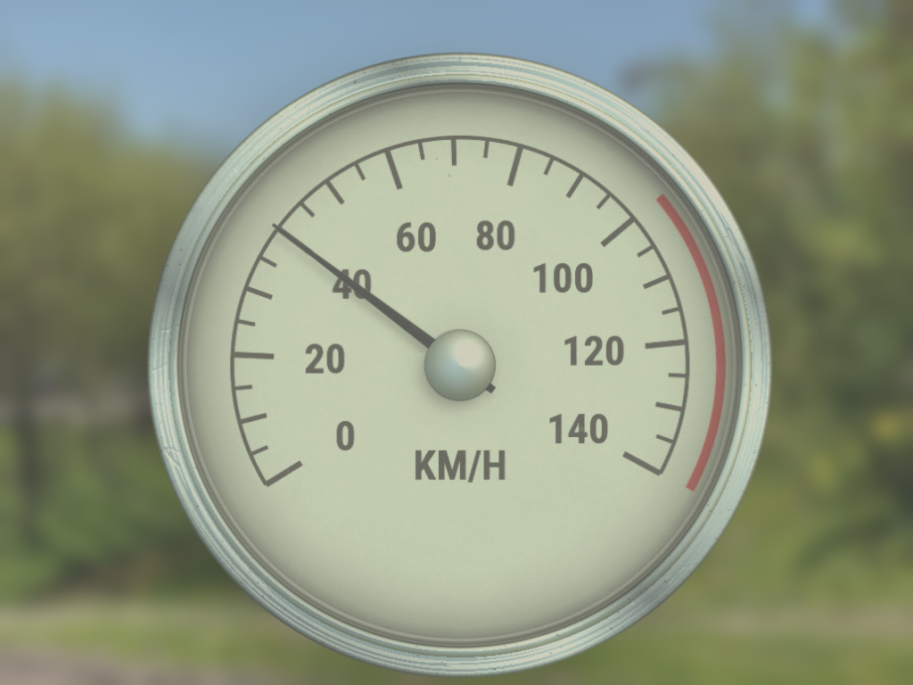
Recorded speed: 40; km/h
